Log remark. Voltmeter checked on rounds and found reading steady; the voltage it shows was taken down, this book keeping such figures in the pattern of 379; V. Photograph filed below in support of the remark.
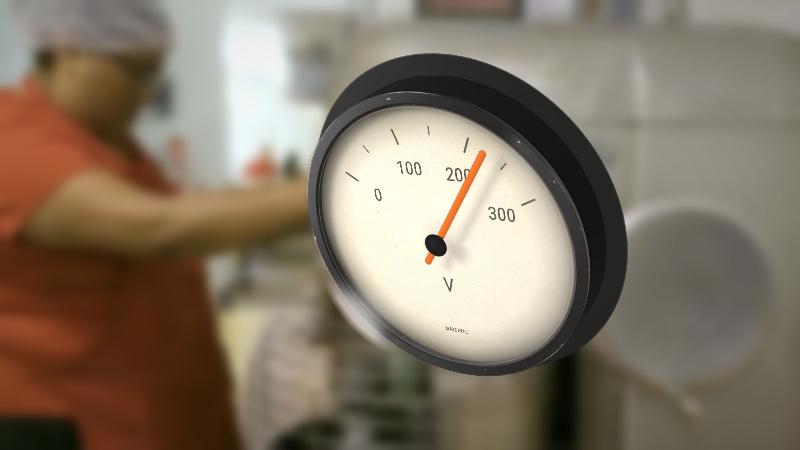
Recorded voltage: 225; V
